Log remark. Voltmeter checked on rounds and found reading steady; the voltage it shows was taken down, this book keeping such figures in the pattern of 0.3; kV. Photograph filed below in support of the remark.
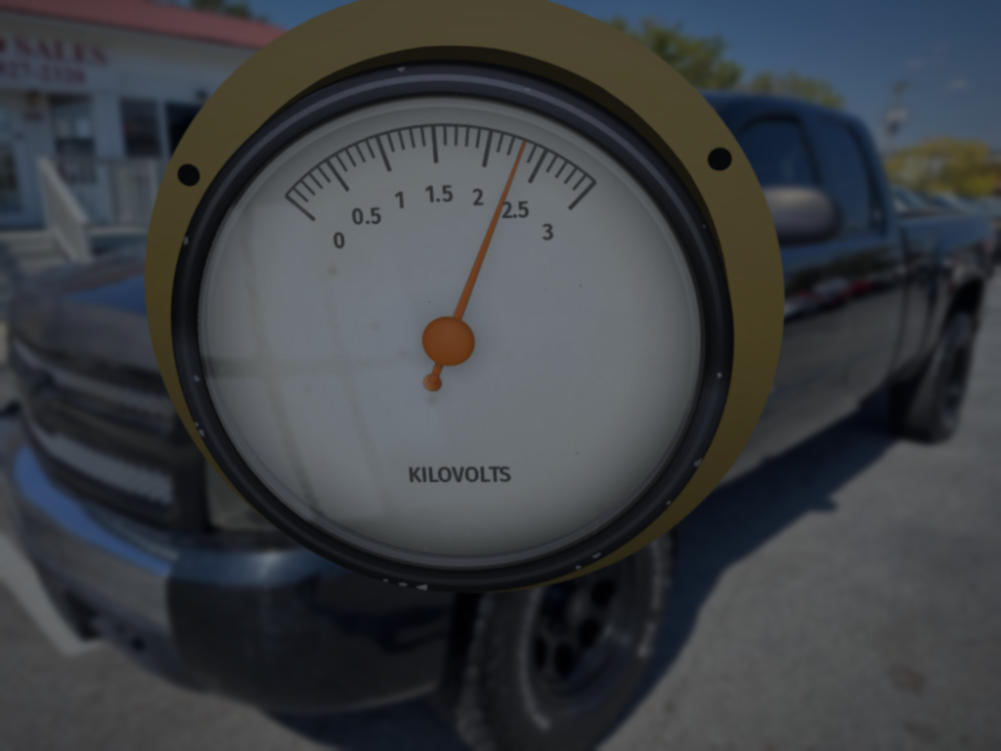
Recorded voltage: 2.3; kV
